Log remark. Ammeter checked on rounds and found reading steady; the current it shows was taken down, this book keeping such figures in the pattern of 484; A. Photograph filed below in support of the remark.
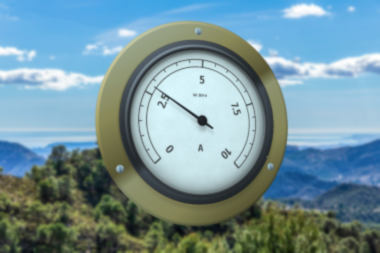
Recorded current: 2.75; A
